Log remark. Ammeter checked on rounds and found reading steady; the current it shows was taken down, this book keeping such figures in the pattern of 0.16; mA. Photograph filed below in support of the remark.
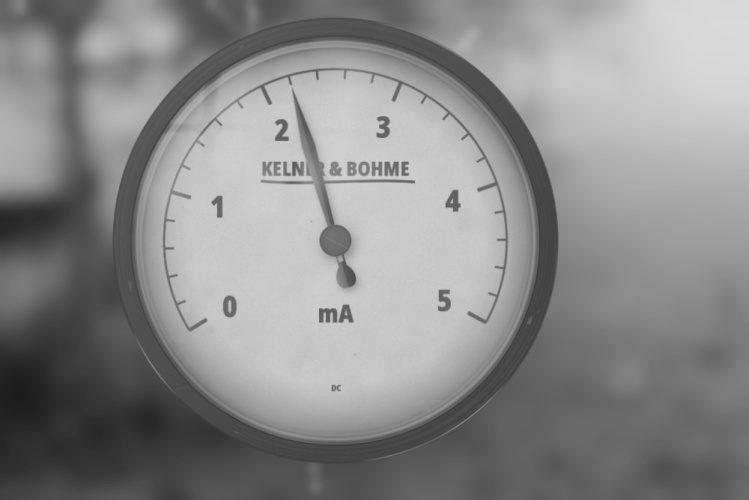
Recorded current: 2.2; mA
